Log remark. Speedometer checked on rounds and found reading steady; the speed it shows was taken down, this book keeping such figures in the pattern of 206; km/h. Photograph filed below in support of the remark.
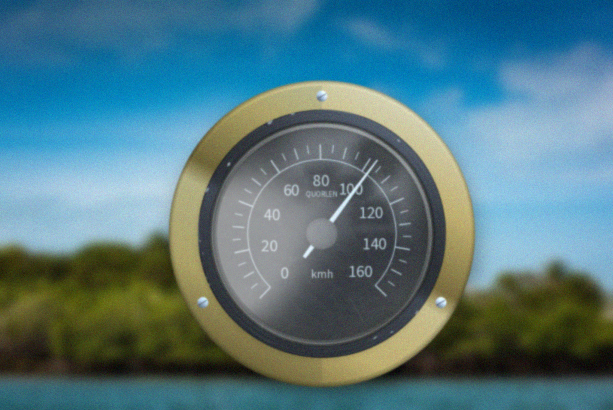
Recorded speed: 102.5; km/h
